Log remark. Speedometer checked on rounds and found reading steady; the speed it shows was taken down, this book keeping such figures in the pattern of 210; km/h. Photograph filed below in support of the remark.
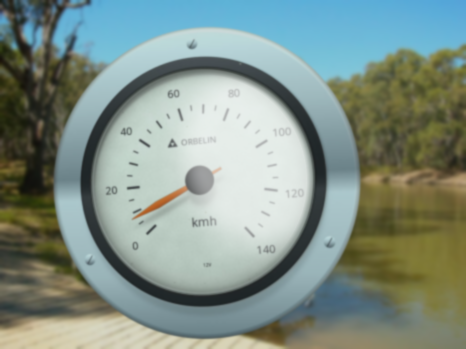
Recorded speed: 7.5; km/h
